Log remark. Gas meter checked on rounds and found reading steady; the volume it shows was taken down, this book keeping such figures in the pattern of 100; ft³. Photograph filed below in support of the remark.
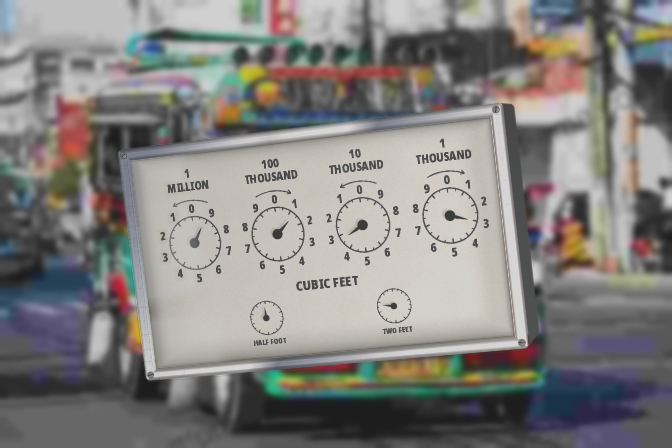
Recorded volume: 913300; ft³
